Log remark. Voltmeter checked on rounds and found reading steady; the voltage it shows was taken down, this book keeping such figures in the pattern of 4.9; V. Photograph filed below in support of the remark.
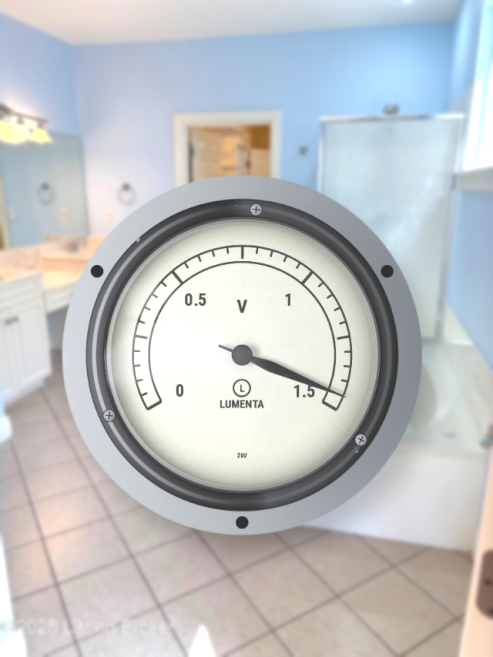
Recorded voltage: 1.45; V
